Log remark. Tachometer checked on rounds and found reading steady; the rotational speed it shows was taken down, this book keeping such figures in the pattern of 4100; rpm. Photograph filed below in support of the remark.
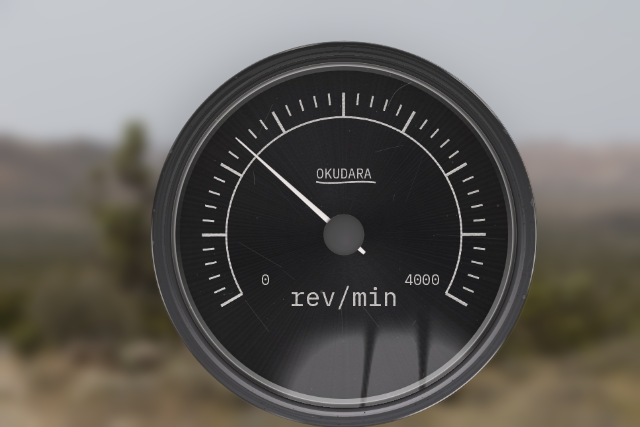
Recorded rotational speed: 1200; rpm
